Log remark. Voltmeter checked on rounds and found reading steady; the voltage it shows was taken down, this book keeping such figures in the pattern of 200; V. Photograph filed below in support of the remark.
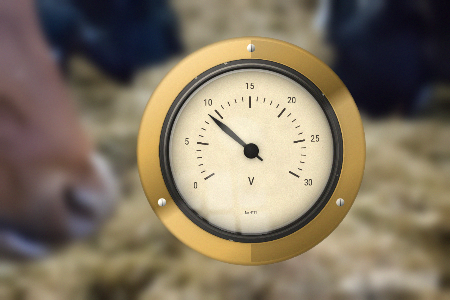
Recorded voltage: 9; V
